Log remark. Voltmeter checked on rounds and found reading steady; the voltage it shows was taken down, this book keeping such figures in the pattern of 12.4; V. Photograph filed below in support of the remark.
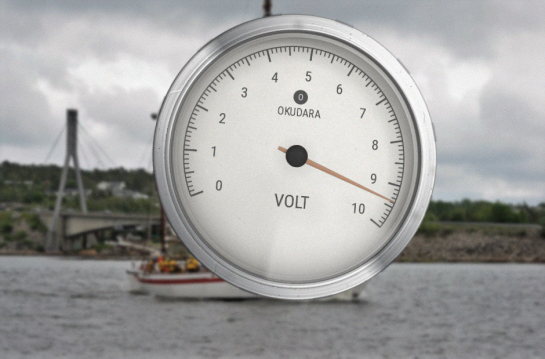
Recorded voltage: 9.4; V
